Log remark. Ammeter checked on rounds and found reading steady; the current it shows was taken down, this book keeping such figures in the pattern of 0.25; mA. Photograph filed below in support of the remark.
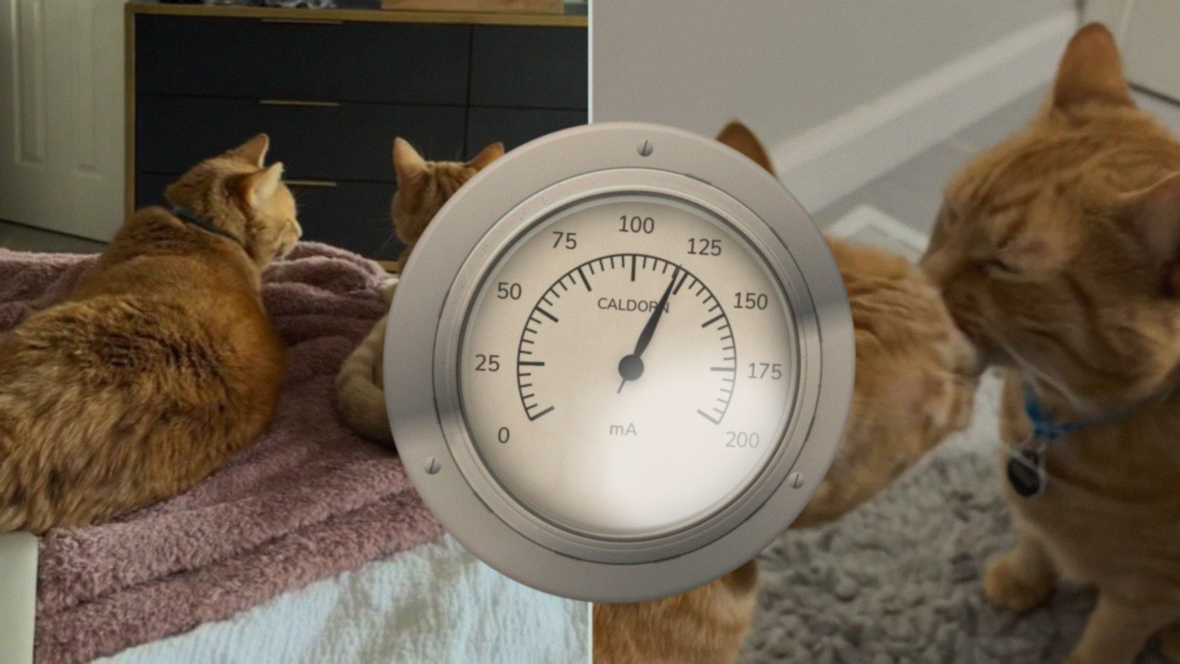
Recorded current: 120; mA
